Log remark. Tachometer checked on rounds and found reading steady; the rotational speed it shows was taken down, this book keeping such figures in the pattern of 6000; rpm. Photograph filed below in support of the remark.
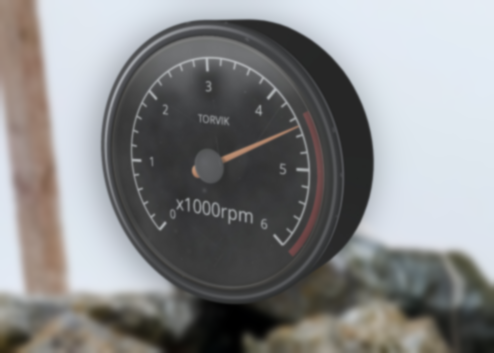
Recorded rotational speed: 4500; rpm
